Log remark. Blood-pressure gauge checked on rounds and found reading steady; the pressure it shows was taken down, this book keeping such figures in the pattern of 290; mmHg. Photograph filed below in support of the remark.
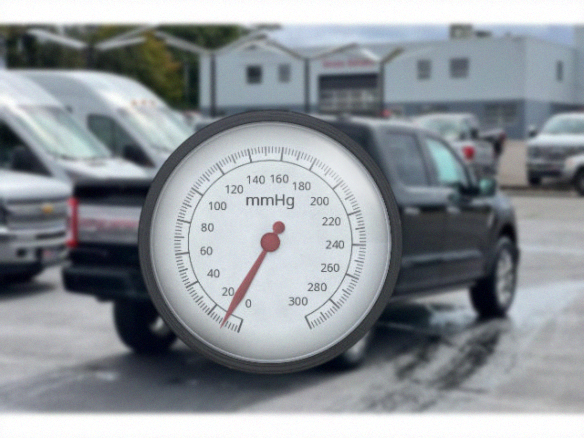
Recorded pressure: 10; mmHg
